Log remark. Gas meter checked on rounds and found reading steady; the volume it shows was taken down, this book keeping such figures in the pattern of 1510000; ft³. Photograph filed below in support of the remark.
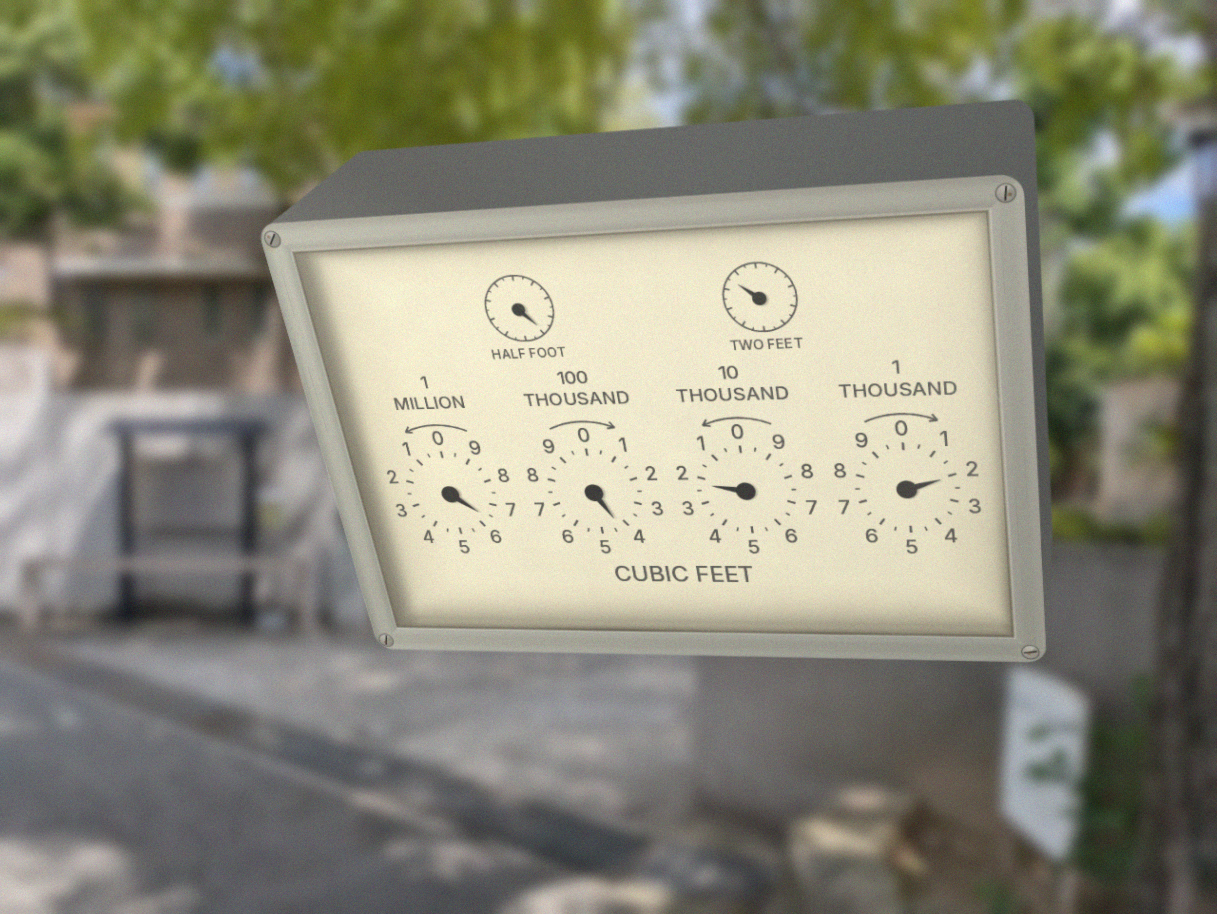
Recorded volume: 642200; ft³
